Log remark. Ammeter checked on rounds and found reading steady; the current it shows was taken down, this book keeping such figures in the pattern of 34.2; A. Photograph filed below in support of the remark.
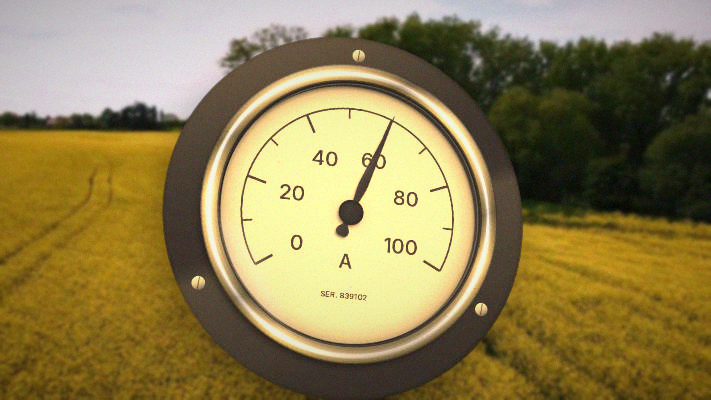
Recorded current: 60; A
